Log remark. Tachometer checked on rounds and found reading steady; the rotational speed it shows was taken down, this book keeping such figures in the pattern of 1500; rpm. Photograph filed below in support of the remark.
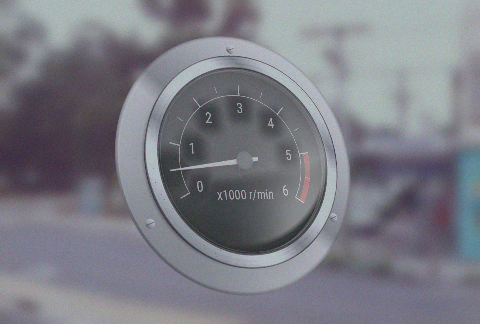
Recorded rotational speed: 500; rpm
